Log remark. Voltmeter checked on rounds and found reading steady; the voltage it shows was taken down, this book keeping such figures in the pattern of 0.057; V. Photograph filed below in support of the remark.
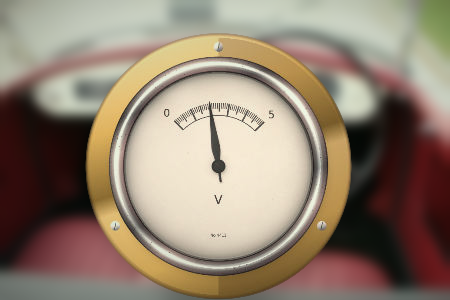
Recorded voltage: 2; V
